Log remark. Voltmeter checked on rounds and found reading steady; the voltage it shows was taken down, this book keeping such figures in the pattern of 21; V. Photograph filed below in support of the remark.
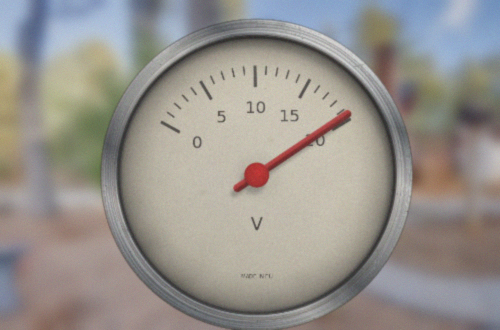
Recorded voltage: 19.5; V
